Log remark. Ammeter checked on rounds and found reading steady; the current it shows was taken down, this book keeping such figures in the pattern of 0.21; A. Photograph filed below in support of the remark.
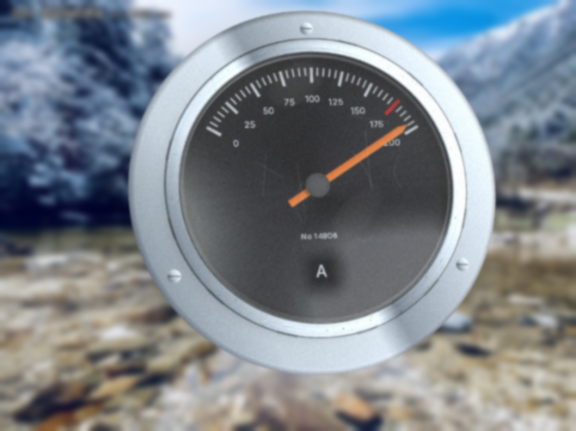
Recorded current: 195; A
